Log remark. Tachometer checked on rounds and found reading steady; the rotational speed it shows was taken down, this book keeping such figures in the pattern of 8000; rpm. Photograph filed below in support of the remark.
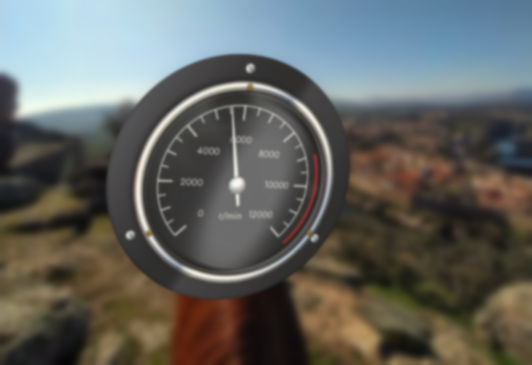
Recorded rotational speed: 5500; rpm
